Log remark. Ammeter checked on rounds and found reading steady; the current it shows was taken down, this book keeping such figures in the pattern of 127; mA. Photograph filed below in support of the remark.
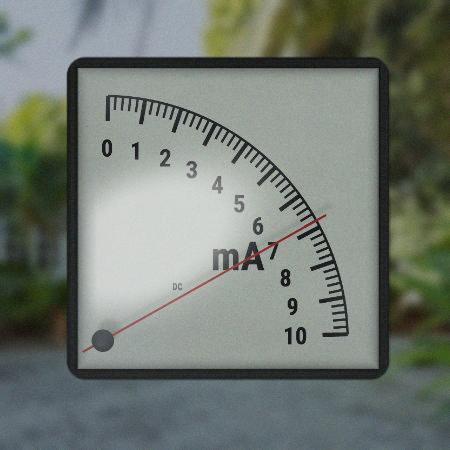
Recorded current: 6.8; mA
